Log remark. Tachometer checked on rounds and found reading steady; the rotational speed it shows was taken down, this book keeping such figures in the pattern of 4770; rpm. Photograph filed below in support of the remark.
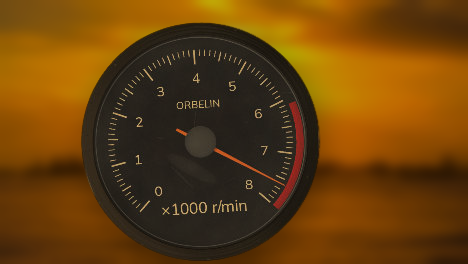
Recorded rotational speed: 7600; rpm
